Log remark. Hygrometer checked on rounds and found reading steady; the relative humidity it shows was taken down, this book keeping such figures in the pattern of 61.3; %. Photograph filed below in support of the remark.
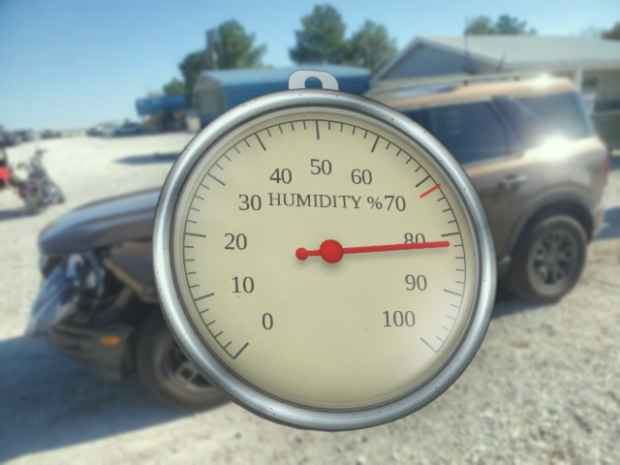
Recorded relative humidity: 82; %
